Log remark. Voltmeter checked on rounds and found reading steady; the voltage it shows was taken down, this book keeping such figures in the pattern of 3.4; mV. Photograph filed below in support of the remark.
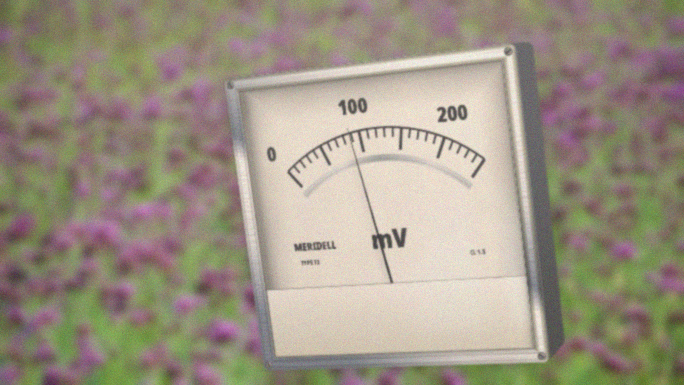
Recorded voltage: 90; mV
